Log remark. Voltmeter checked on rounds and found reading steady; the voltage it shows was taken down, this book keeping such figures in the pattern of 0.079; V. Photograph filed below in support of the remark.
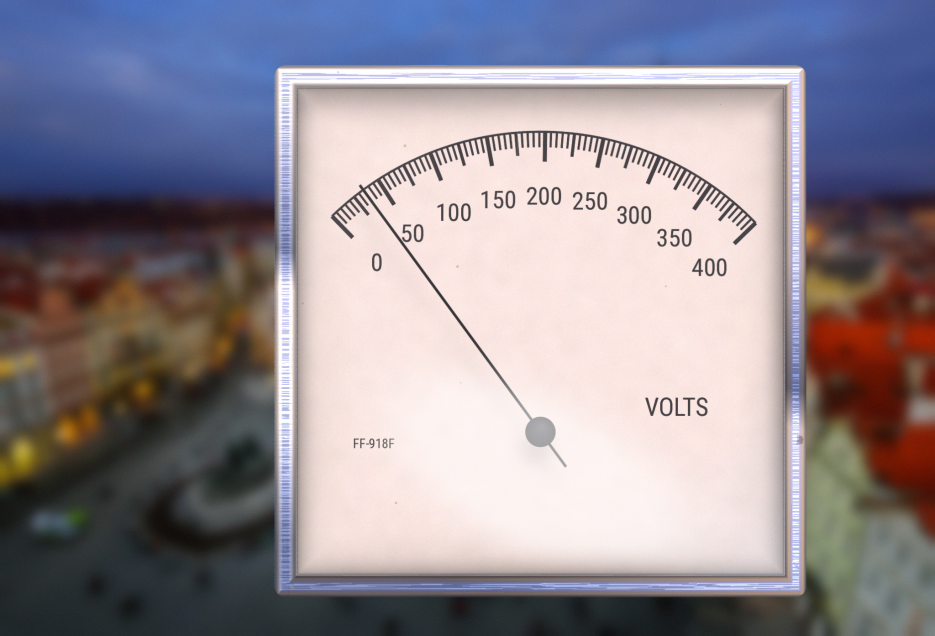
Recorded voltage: 35; V
